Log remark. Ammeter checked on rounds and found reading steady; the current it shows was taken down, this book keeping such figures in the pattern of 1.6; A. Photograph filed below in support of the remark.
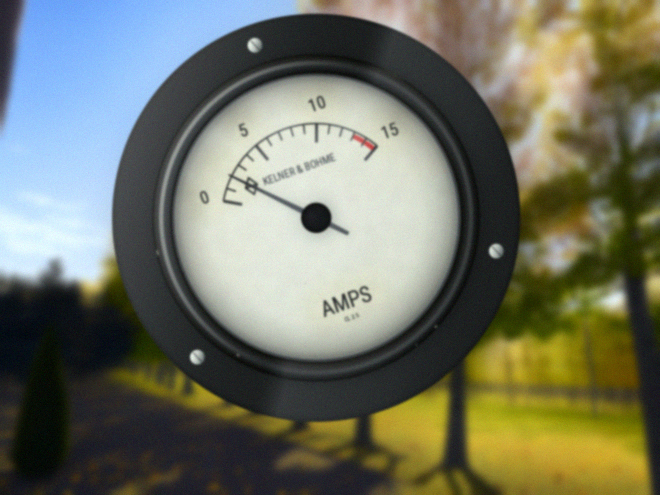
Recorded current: 2; A
